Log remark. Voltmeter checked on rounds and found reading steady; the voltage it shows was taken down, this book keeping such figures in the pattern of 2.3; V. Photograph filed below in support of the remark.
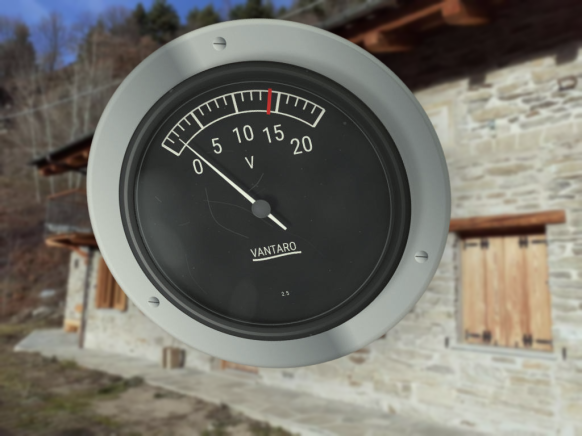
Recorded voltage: 2; V
